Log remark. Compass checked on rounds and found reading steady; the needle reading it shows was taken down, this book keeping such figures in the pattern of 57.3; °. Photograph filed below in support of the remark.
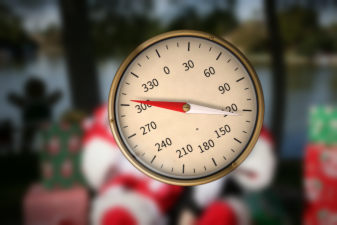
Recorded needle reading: 305; °
